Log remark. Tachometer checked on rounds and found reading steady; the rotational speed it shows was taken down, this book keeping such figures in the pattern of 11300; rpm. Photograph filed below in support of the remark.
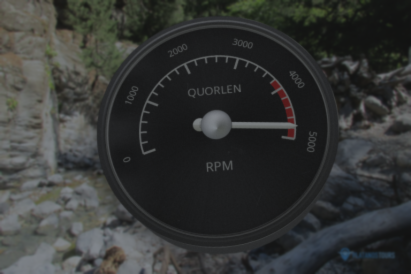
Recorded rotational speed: 4800; rpm
